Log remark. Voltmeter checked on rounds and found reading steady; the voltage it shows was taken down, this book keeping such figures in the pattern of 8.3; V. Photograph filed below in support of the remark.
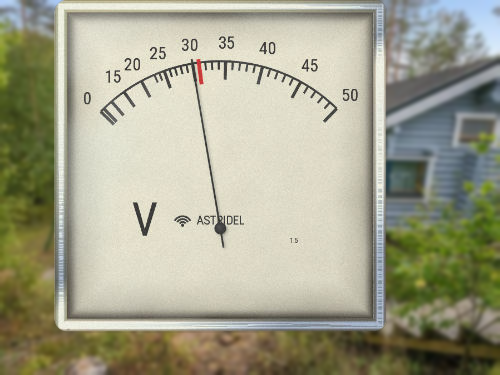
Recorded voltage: 30; V
